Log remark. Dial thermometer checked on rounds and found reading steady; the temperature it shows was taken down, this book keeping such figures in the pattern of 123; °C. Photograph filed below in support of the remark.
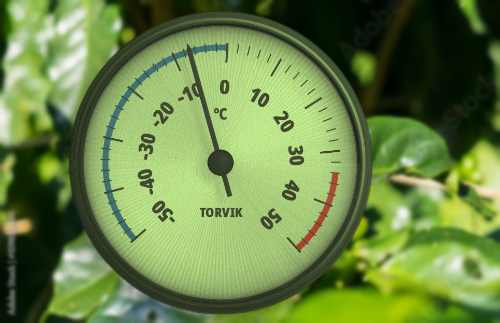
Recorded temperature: -7; °C
